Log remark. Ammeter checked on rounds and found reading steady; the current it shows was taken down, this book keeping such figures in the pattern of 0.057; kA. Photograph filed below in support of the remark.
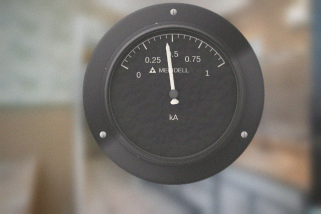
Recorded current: 0.45; kA
